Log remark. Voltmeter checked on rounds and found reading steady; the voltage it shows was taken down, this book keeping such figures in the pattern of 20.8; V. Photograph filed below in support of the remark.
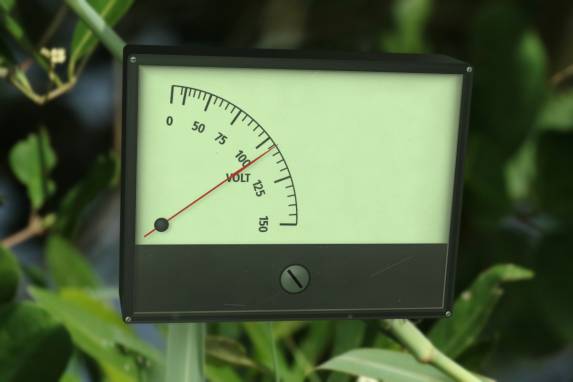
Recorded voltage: 105; V
